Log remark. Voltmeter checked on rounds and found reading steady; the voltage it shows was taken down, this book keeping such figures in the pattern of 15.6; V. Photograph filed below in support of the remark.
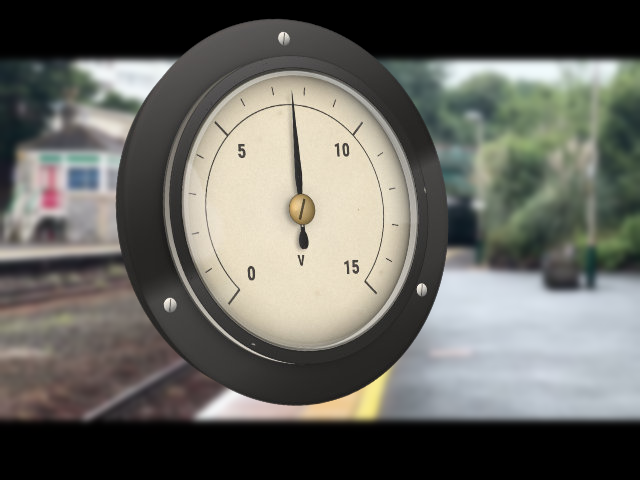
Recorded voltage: 7.5; V
